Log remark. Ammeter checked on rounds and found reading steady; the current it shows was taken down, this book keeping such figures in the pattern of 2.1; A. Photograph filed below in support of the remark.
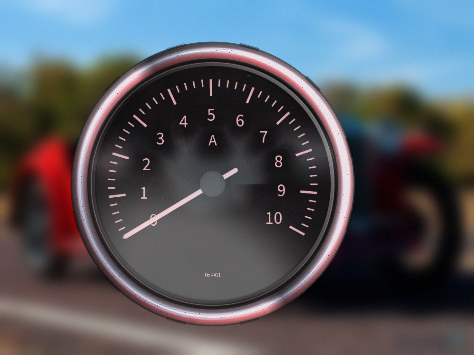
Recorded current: 0; A
